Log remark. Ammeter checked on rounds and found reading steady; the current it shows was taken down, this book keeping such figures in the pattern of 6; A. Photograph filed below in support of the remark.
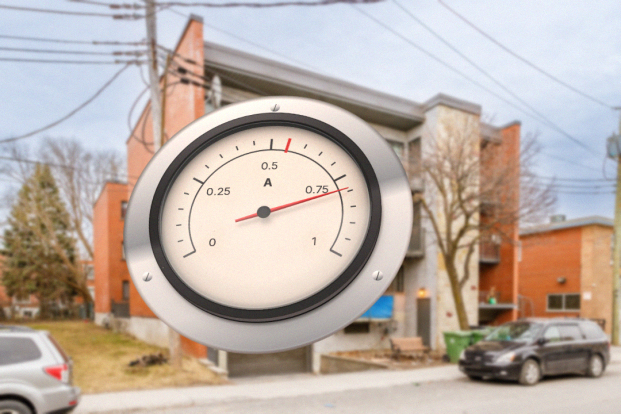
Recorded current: 0.8; A
